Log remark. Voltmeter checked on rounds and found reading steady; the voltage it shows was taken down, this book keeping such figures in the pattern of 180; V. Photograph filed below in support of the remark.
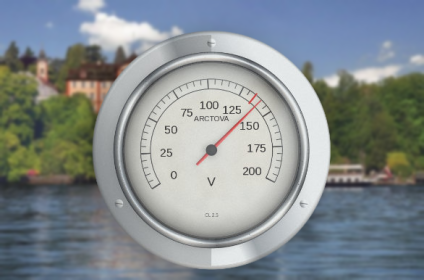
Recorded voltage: 140; V
